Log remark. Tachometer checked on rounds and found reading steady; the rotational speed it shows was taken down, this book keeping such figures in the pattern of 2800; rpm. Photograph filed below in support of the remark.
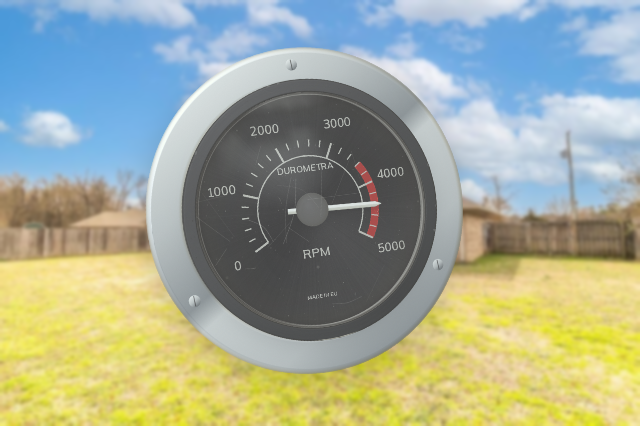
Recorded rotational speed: 4400; rpm
